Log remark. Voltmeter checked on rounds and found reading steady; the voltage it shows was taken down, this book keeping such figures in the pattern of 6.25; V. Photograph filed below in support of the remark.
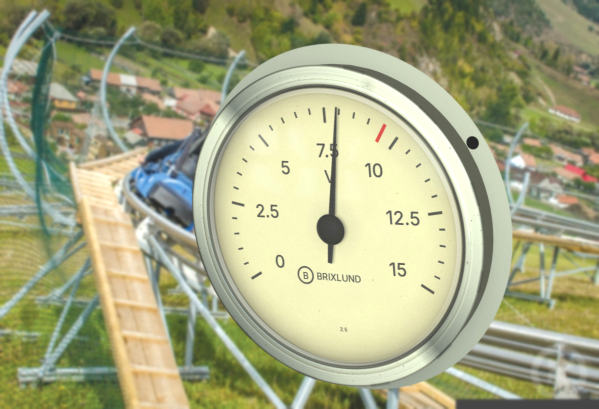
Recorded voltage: 8; V
